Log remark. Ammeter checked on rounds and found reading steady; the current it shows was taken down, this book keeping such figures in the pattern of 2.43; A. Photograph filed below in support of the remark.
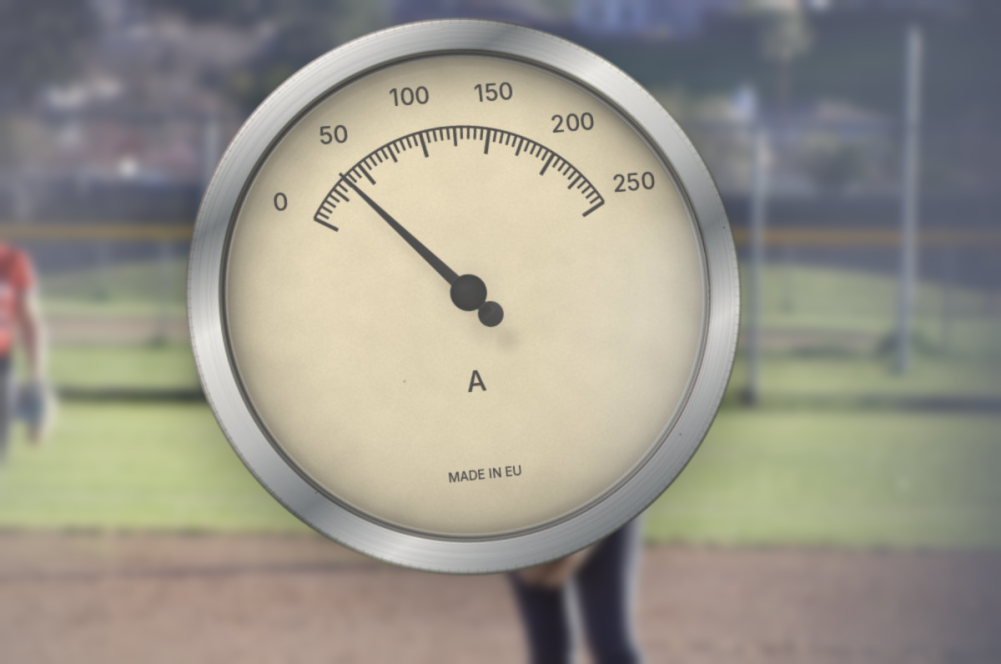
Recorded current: 35; A
